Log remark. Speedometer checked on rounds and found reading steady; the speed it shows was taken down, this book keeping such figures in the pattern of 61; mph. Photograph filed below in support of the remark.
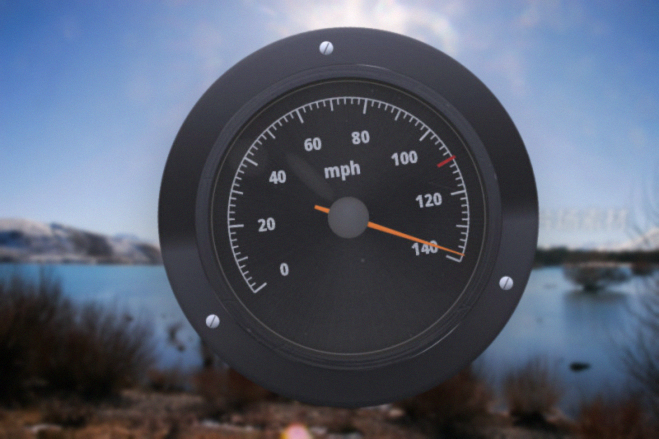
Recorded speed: 138; mph
